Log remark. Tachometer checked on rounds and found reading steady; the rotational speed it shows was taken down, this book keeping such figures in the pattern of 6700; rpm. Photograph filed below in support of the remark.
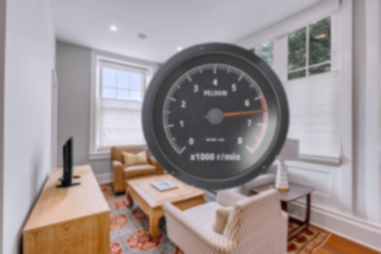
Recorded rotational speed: 6500; rpm
